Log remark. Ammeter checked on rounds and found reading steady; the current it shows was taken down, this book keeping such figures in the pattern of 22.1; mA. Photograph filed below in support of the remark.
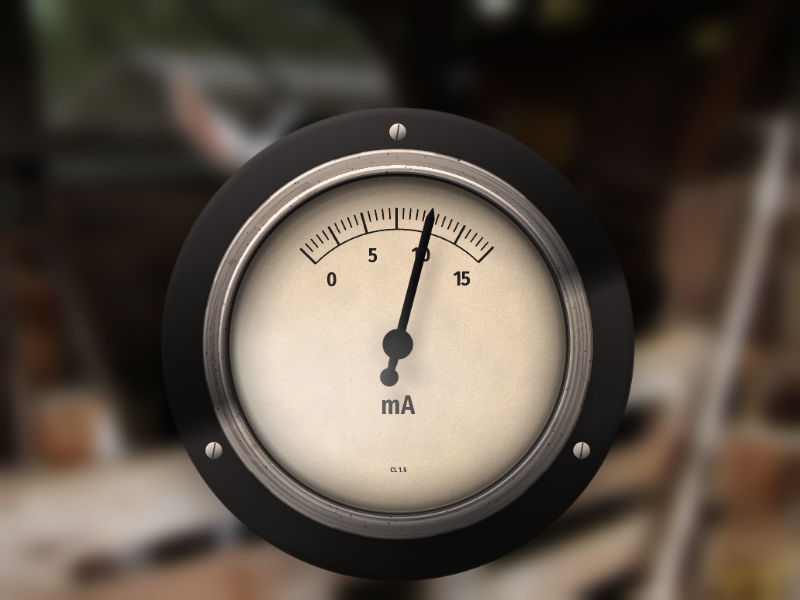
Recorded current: 10; mA
